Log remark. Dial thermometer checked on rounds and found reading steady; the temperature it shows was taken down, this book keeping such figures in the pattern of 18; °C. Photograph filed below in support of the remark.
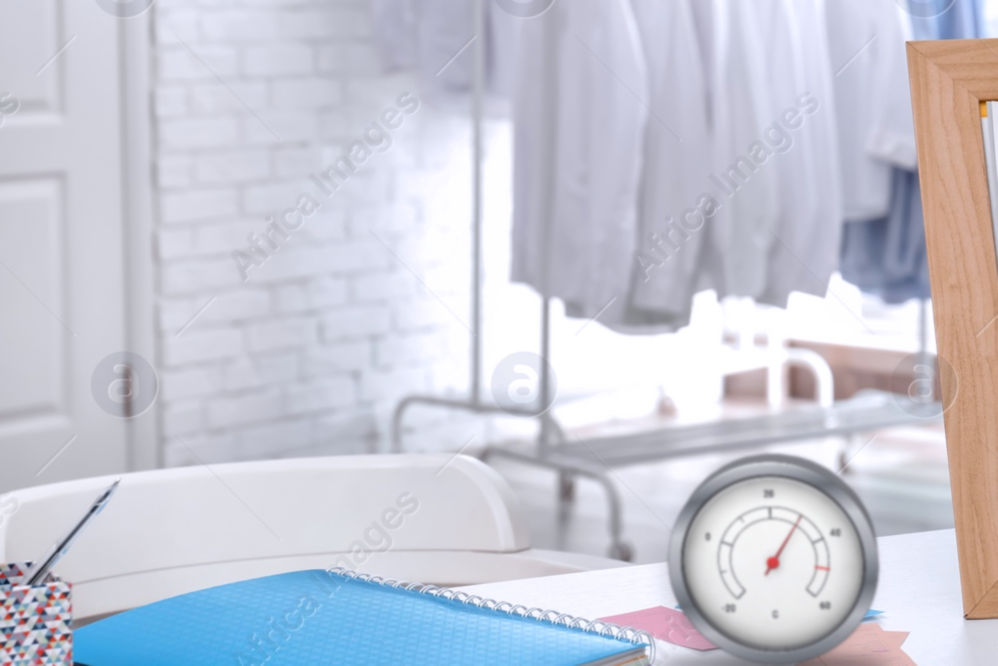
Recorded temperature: 30; °C
